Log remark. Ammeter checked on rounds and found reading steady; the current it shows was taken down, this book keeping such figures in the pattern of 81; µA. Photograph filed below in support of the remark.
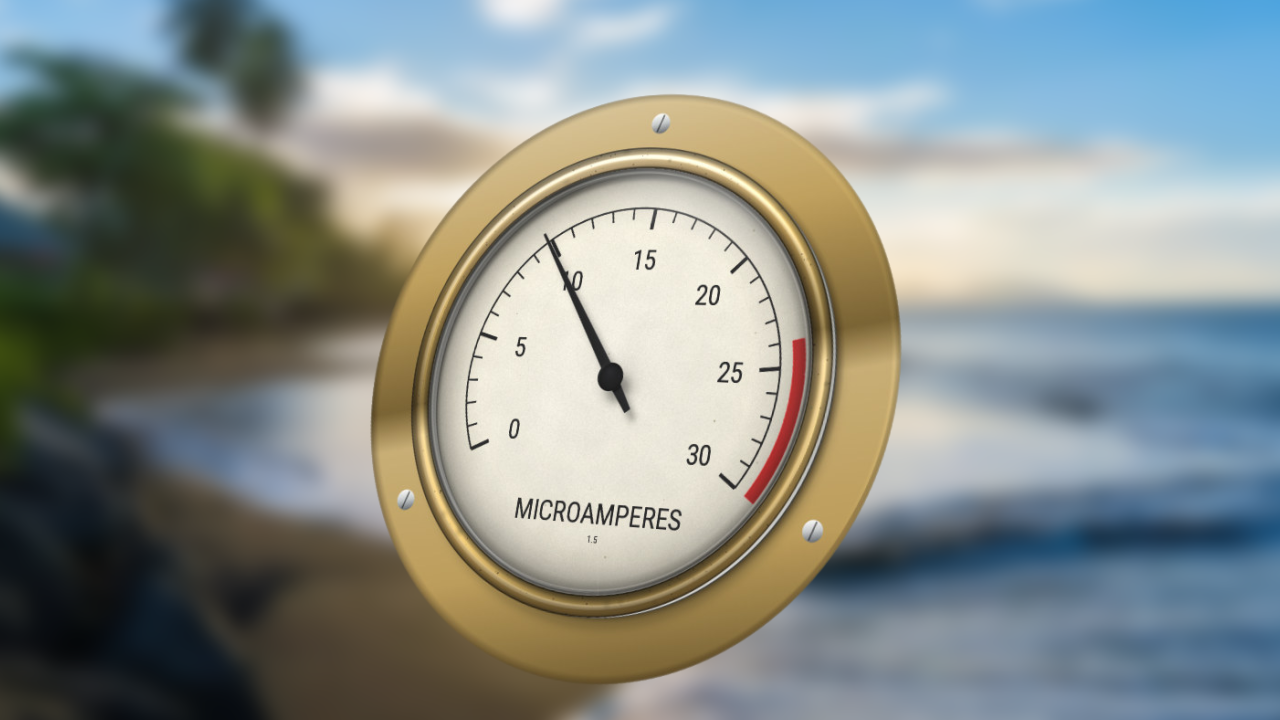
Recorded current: 10; µA
